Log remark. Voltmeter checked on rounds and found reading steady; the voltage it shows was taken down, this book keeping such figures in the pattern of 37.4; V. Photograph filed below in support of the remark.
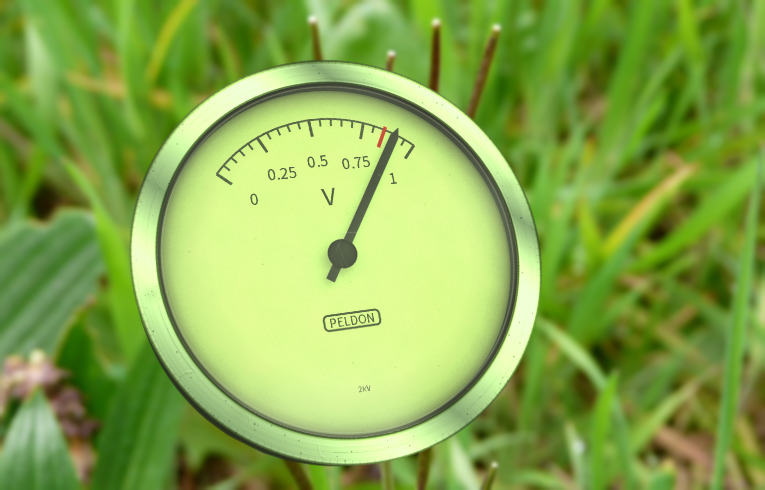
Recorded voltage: 0.9; V
